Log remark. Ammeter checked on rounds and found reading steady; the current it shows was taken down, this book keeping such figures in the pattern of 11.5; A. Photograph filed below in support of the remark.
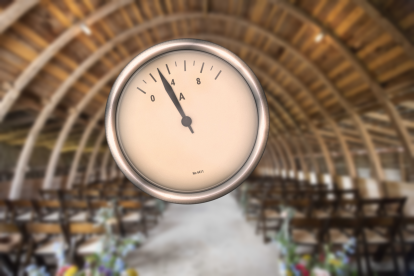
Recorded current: 3; A
